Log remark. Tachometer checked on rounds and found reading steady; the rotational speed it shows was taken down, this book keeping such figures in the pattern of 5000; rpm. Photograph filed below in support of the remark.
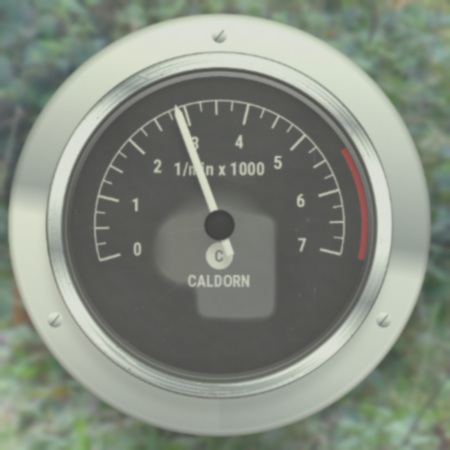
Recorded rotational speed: 2875; rpm
